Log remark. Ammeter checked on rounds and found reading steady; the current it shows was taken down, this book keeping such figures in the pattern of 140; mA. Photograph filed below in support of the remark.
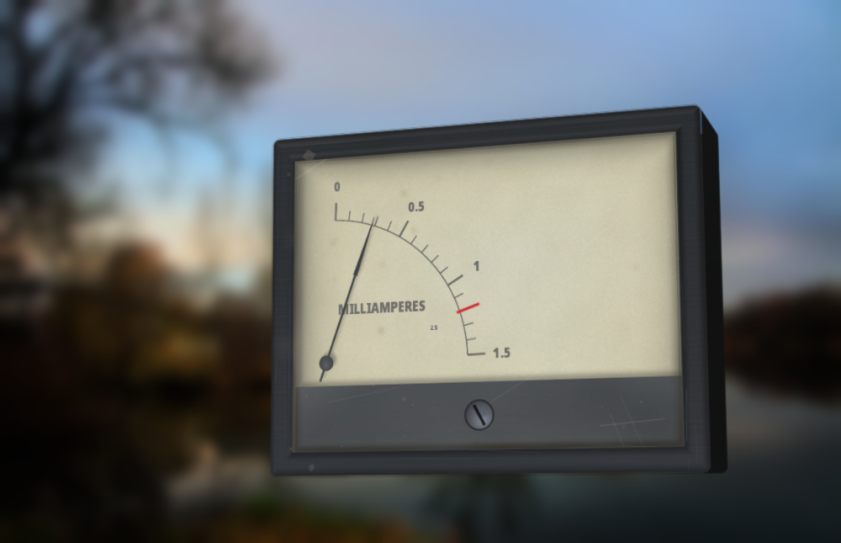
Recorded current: 0.3; mA
